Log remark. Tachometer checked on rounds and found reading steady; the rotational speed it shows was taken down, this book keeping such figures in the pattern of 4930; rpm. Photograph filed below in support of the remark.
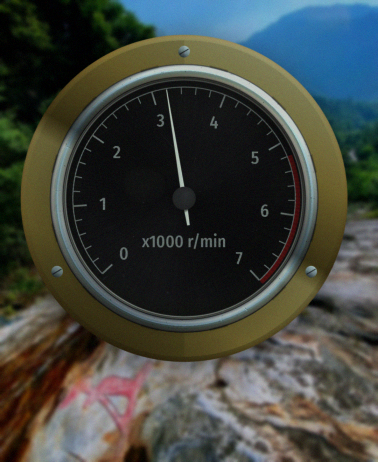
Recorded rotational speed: 3200; rpm
